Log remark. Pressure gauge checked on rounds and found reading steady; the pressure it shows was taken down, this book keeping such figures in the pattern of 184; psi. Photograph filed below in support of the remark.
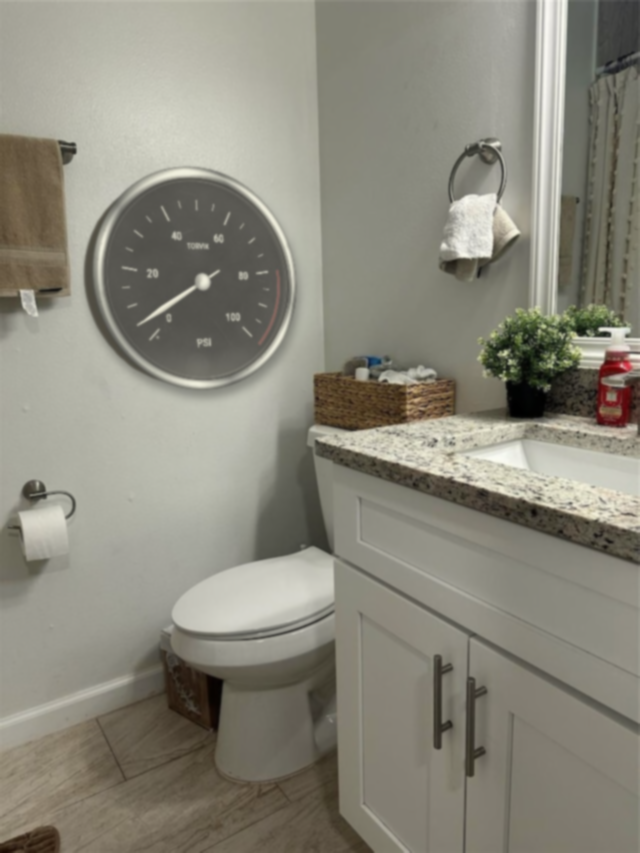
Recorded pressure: 5; psi
